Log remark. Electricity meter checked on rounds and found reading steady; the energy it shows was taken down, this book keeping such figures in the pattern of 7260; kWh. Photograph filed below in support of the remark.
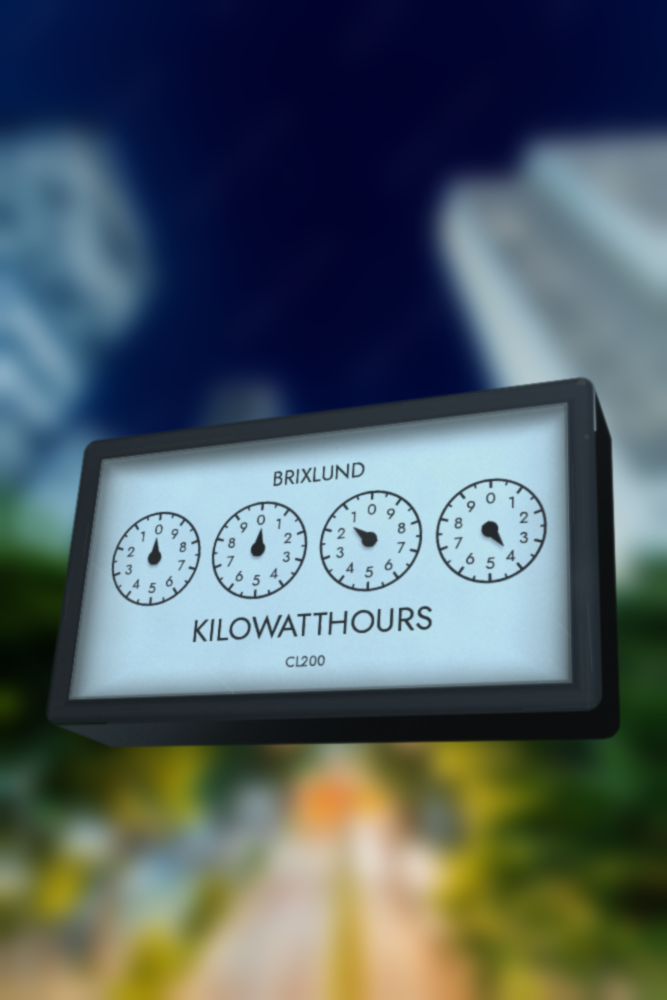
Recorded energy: 14; kWh
